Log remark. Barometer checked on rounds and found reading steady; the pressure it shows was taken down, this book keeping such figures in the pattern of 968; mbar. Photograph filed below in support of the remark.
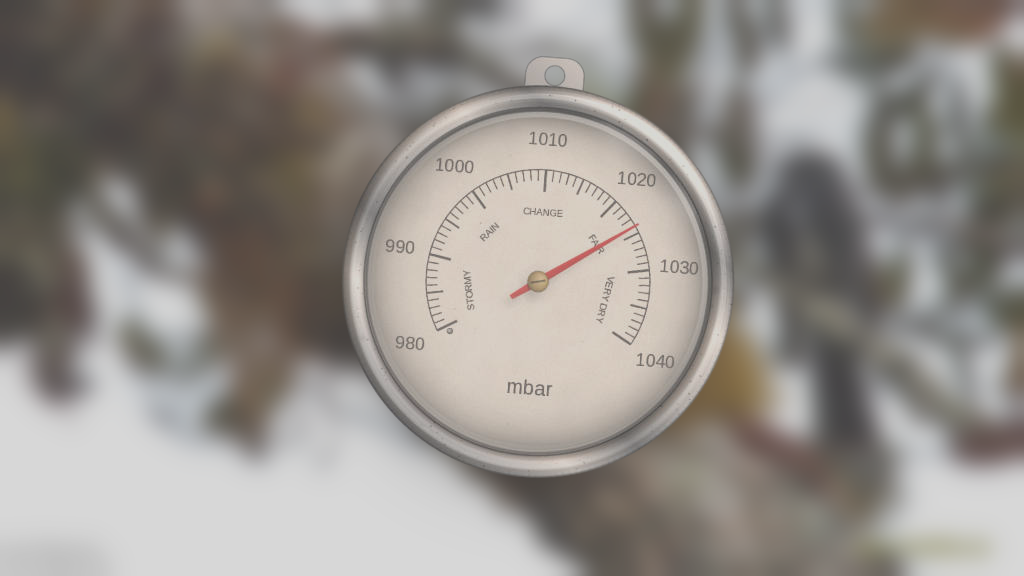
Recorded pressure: 1024; mbar
